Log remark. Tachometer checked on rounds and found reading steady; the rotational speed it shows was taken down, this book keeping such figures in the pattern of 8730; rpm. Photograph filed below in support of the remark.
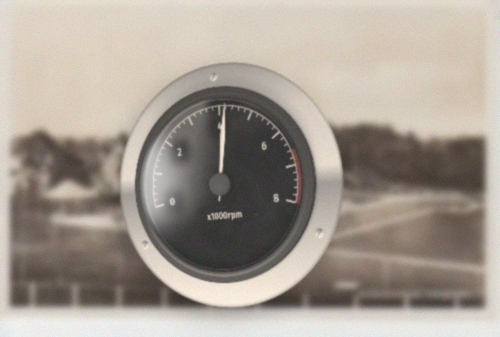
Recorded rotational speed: 4200; rpm
